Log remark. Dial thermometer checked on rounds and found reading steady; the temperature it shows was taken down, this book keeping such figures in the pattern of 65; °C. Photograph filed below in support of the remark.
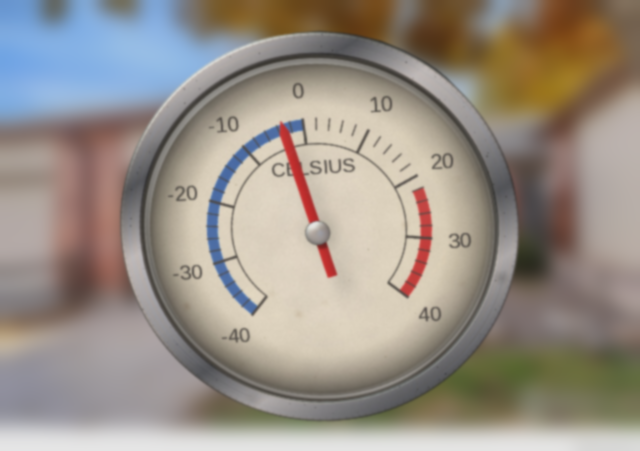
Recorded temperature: -3; °C
